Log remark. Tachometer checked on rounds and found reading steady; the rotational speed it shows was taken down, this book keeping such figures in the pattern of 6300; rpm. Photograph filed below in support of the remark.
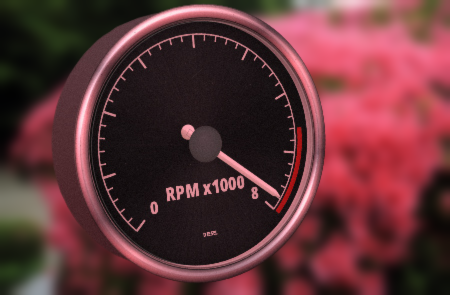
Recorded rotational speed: 7800; rpm
